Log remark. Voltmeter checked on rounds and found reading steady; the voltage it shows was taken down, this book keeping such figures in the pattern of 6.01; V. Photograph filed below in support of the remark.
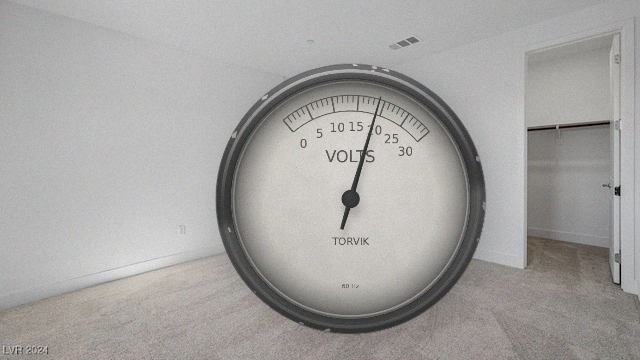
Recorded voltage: 19; V
